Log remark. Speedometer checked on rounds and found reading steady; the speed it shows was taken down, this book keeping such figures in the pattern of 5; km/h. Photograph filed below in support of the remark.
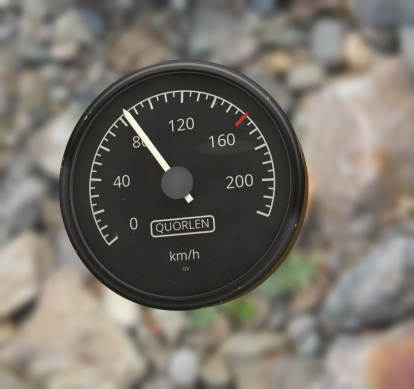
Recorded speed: 85; km/h
